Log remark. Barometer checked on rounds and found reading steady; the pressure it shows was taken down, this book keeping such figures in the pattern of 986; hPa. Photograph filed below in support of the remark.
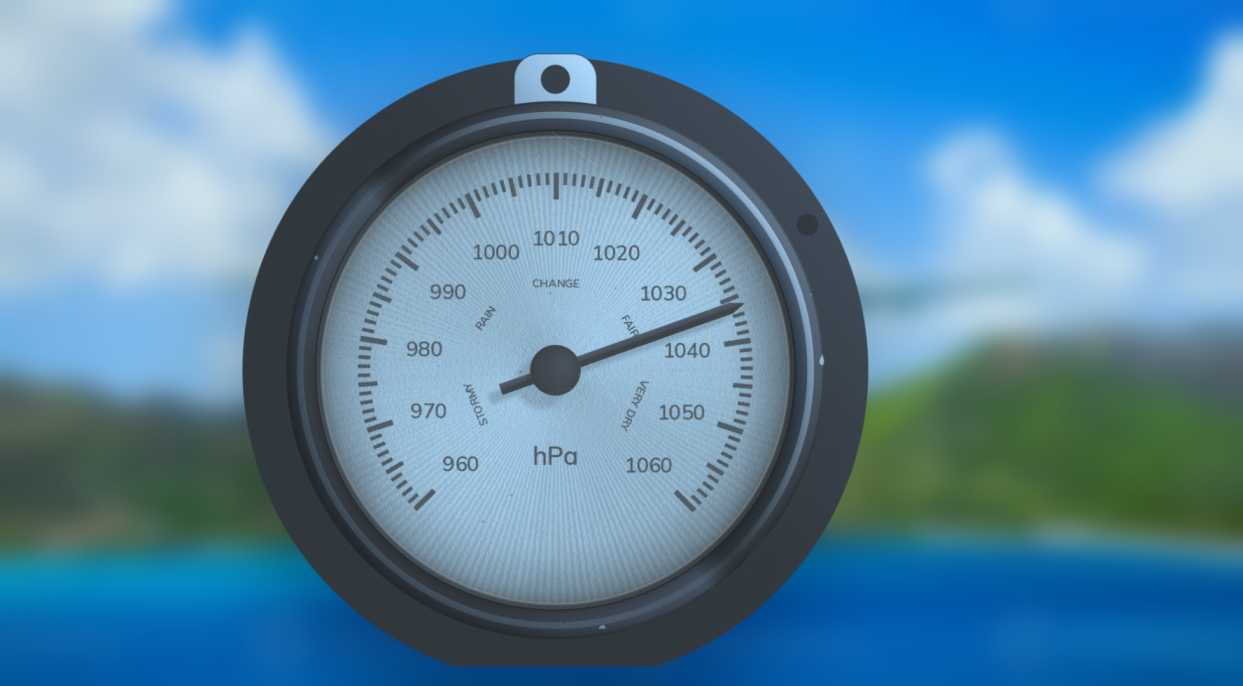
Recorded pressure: 1036; hPa
